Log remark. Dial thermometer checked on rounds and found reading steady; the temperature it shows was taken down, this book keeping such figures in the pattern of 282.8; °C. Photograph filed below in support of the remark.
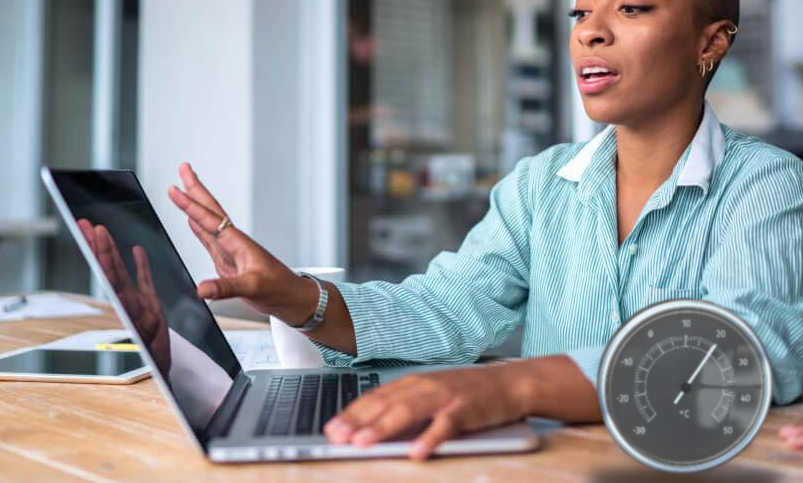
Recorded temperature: 20; °C
